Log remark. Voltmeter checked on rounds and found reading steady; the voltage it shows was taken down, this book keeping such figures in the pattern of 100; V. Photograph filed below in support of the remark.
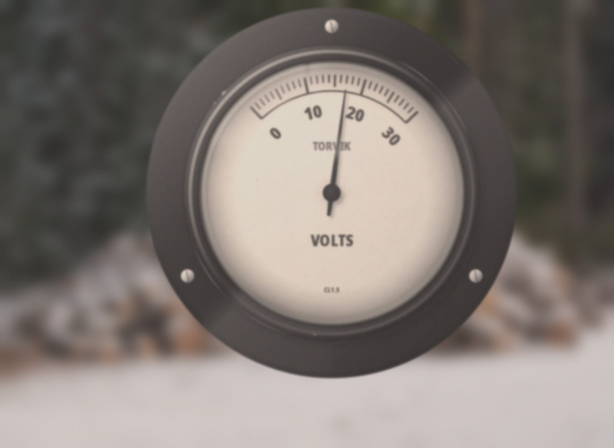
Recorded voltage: 17; V
